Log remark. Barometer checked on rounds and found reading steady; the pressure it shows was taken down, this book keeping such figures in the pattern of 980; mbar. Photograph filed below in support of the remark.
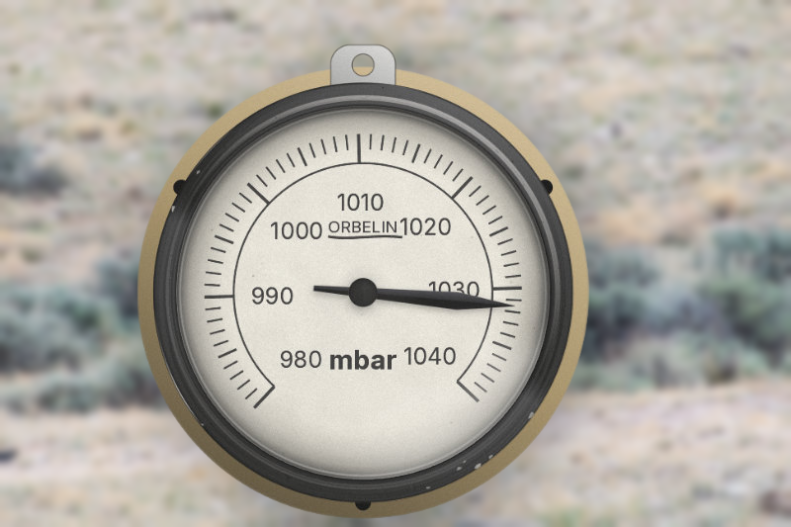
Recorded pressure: 1031.5; mbar
